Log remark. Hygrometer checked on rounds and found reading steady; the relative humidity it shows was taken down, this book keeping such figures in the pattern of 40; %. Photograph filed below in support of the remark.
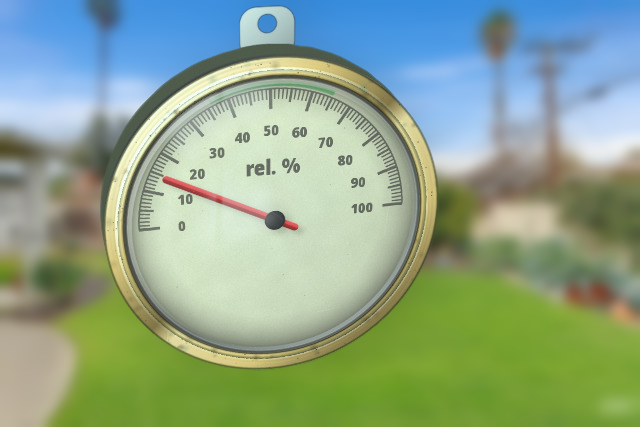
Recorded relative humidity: 15; %
